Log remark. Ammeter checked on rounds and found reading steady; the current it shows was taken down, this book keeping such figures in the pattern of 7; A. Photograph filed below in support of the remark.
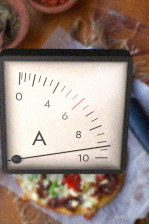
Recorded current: 9.25; A
